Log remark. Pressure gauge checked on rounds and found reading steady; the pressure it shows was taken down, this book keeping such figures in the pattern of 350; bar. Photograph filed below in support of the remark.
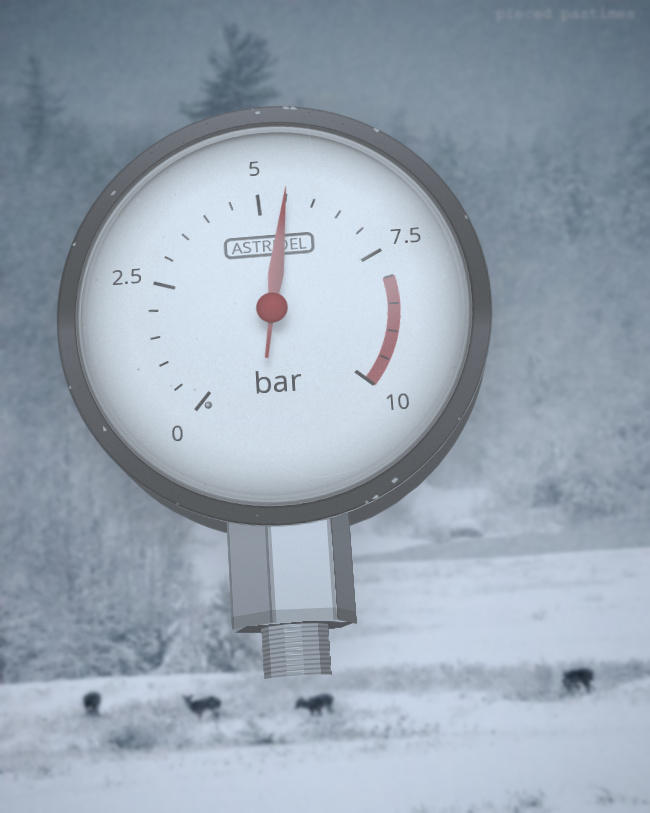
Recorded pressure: 5.5; bar
